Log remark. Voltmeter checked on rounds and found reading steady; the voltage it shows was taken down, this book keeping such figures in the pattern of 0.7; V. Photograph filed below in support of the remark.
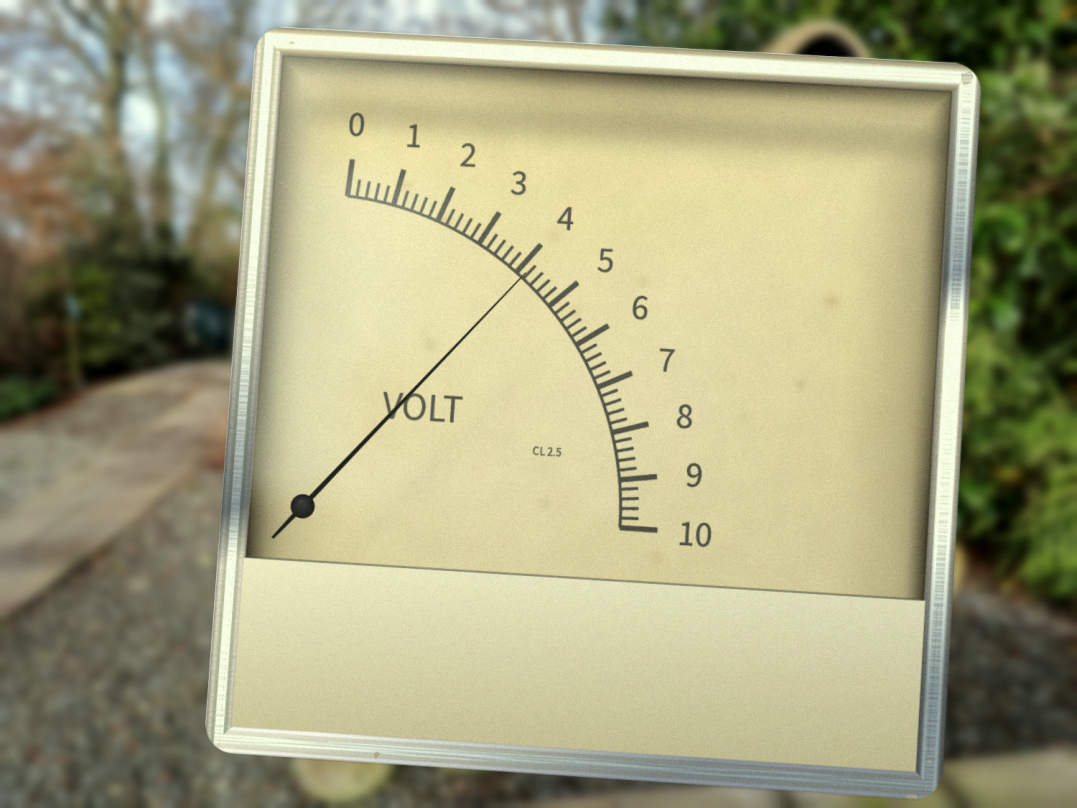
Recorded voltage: 4.2; V
